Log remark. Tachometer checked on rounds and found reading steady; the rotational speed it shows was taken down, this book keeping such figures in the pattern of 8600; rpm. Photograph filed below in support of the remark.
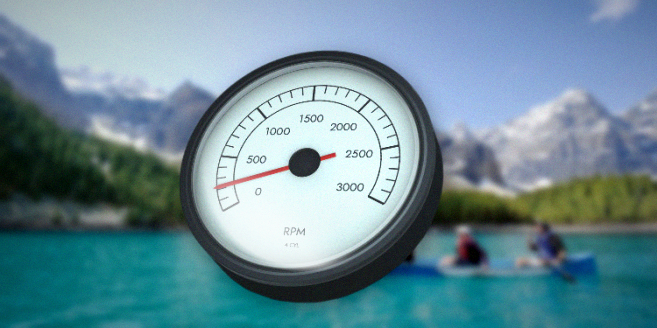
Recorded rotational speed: 200; rpm
